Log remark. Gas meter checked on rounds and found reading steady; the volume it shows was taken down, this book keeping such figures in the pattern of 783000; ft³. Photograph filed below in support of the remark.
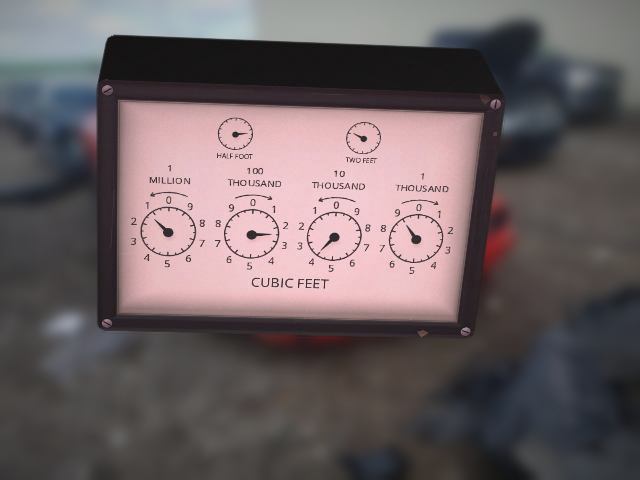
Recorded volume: 123900; ft³
